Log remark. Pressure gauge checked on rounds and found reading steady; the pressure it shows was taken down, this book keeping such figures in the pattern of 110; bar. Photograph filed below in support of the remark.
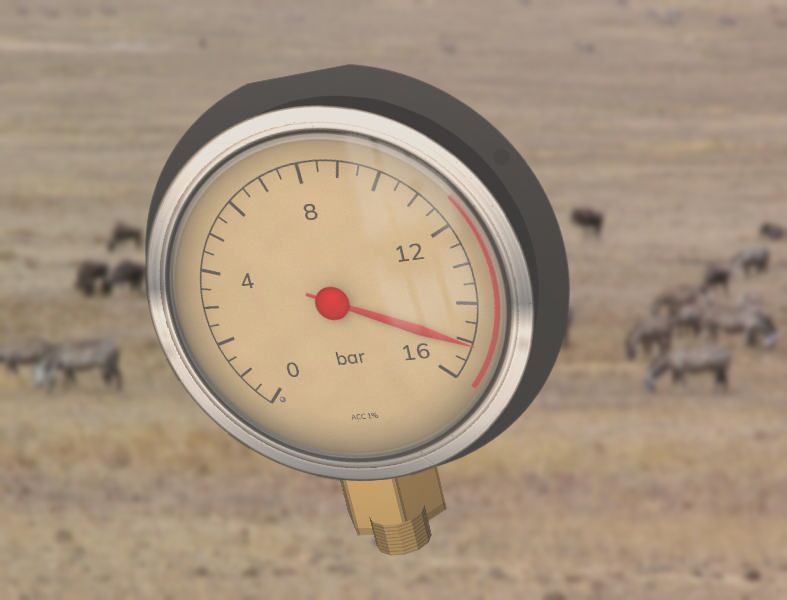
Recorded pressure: 15; bar
